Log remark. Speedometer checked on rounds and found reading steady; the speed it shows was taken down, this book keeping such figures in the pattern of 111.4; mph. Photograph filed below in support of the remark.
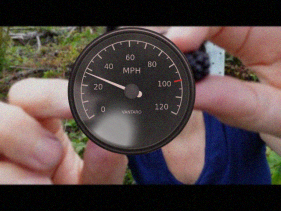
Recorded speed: 27.5; mph
